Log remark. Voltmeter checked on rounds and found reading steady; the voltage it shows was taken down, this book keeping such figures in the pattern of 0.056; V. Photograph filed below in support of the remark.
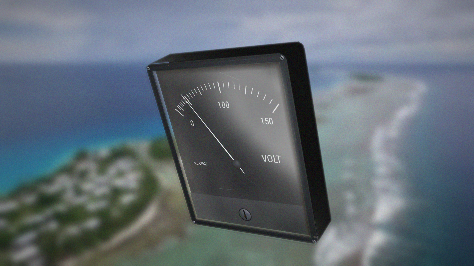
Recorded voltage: 50; V
